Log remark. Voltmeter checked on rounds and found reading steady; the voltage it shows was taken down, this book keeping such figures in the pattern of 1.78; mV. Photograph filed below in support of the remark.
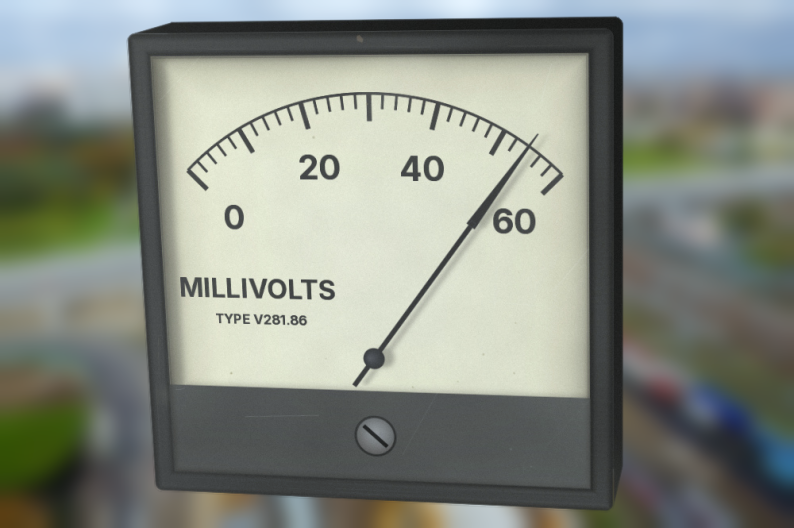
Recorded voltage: 54; mV
